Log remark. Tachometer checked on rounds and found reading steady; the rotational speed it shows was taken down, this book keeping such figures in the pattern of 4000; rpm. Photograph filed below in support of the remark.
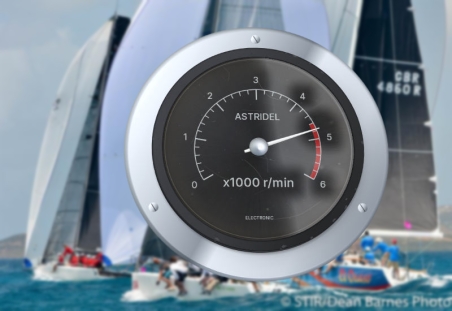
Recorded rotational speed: 4800; rpm
